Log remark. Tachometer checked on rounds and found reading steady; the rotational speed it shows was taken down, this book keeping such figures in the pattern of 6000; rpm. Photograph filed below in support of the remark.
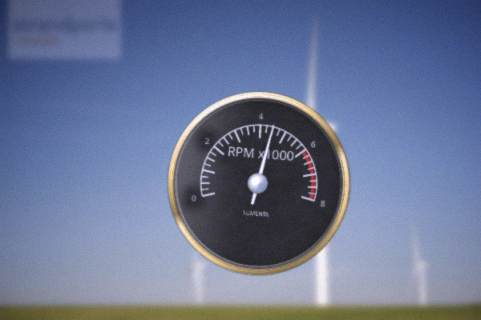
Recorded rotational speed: 4500; rpm
